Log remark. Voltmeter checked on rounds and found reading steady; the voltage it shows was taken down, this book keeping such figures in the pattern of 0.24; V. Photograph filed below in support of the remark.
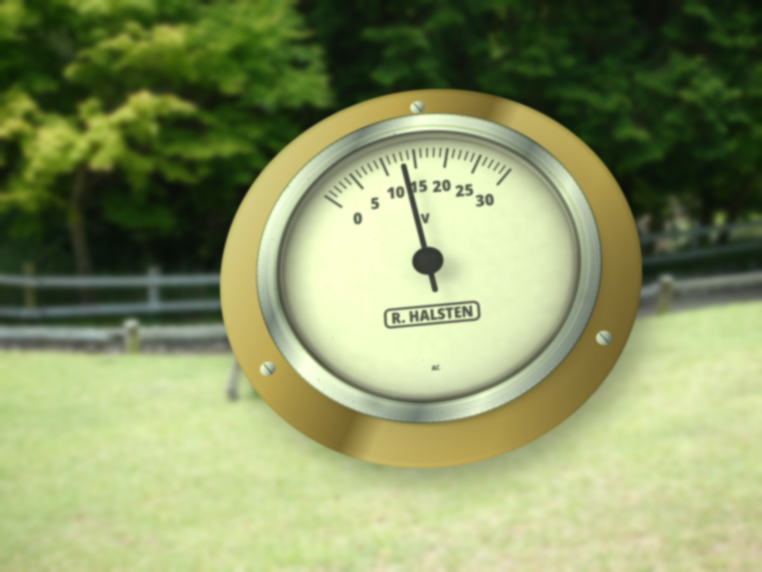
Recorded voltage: 13; V
